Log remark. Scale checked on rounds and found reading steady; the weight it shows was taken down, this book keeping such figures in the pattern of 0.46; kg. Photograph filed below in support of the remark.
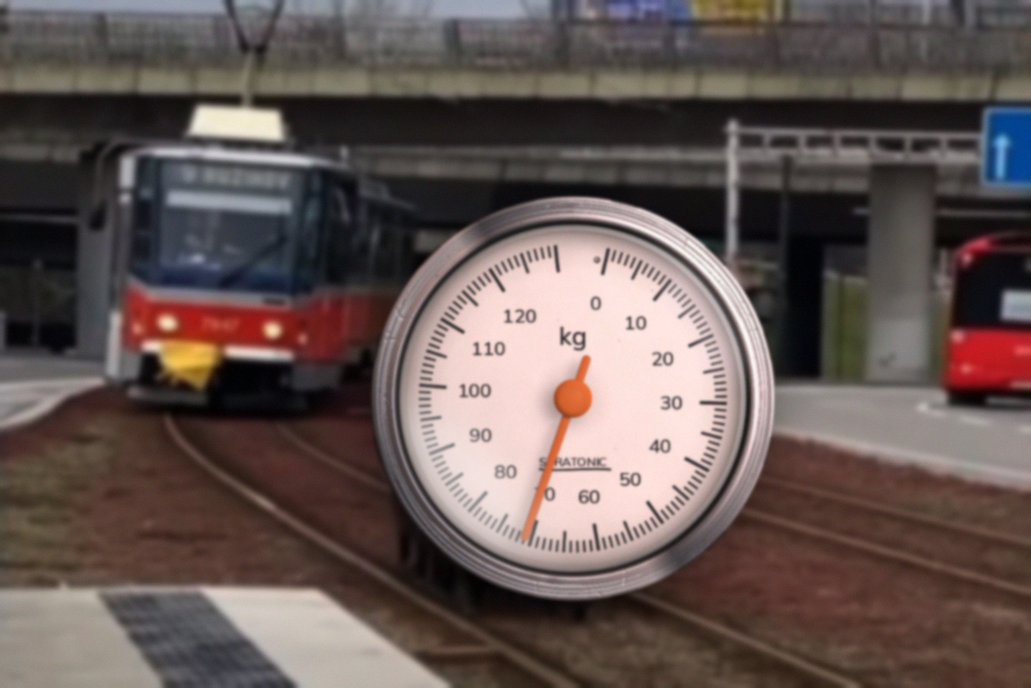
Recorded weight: 71; kg
